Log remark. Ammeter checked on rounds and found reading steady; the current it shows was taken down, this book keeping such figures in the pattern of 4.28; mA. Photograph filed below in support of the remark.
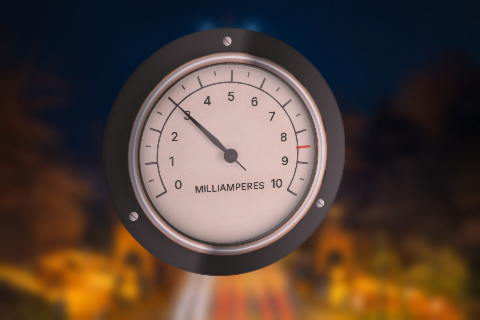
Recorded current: 3; mA
